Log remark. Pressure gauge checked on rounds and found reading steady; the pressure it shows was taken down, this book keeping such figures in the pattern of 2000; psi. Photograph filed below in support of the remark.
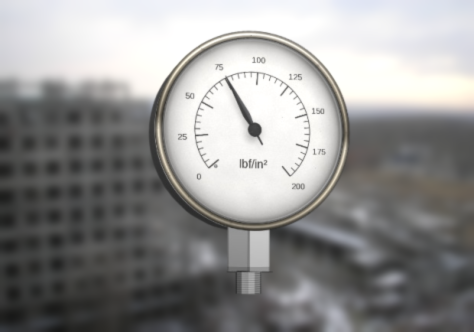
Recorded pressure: 75; psi
